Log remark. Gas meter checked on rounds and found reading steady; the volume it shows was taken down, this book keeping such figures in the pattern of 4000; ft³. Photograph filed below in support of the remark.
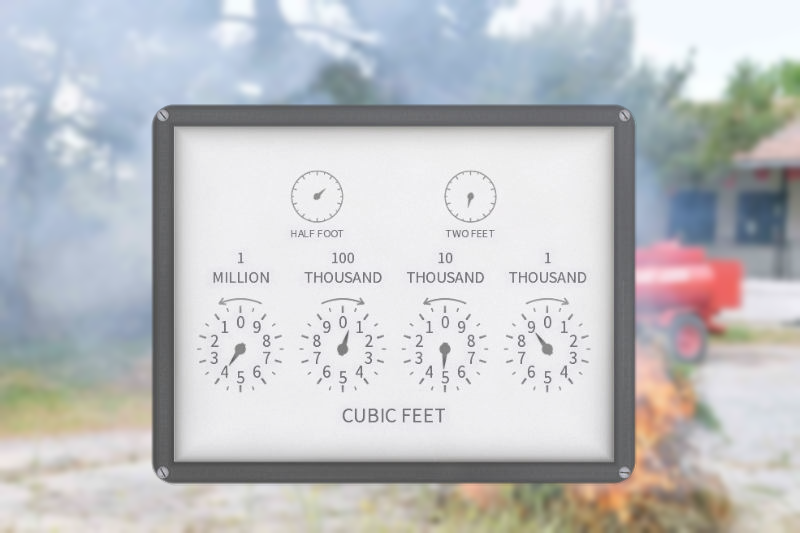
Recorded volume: 404900; ft³
